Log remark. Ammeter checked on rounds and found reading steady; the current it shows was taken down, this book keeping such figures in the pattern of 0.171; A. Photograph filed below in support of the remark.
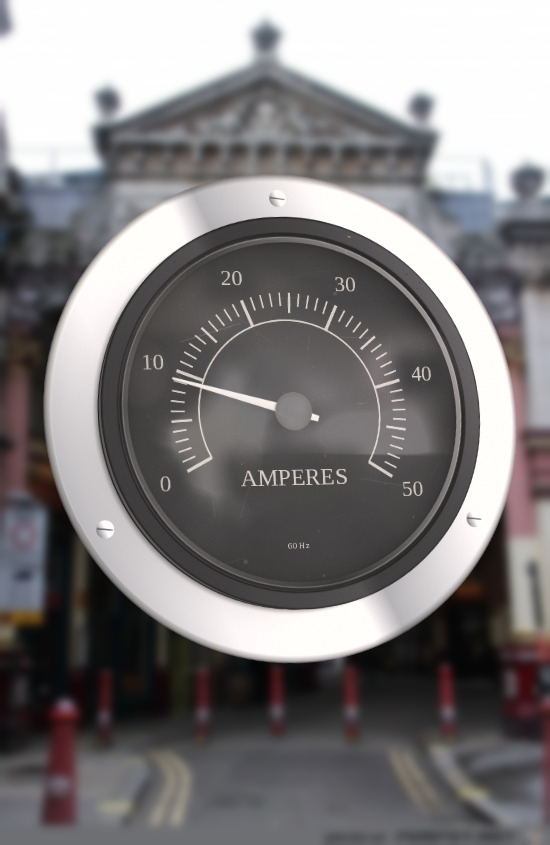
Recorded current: 9; A
